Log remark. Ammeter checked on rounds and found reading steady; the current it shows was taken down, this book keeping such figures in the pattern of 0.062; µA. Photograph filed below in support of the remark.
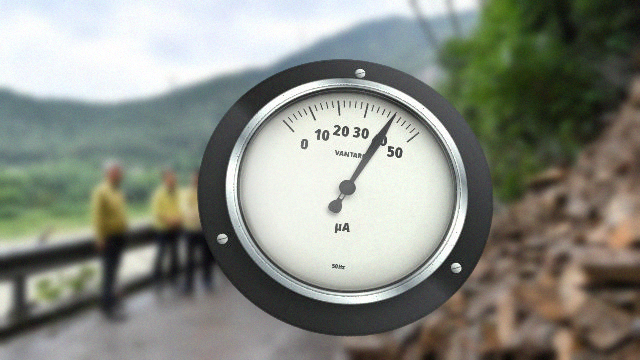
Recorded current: 40; µA
